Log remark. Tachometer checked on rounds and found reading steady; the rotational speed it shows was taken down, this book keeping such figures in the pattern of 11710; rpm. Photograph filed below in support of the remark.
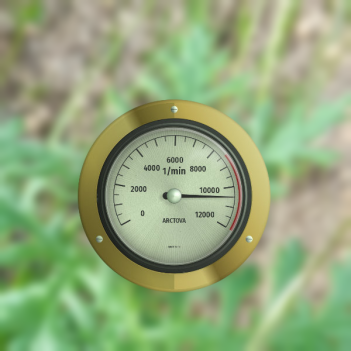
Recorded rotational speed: 10500; rpm
